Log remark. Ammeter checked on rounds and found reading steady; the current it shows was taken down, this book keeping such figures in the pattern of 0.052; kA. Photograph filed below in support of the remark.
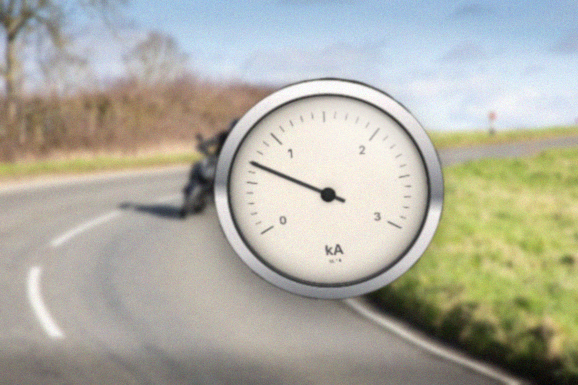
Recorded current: 0.7; kA
